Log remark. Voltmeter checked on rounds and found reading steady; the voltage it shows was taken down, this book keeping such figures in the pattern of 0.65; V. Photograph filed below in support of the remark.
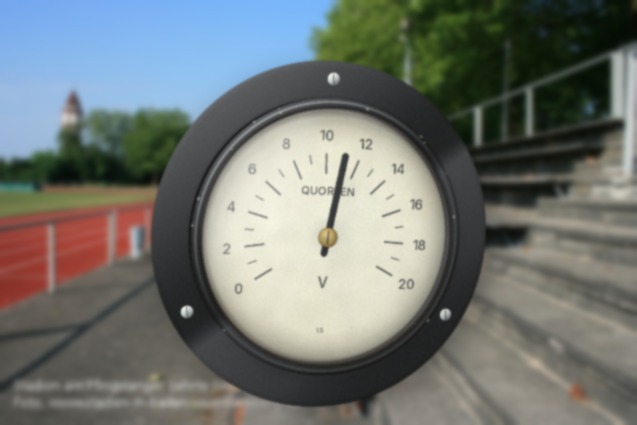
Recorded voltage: 11; V
